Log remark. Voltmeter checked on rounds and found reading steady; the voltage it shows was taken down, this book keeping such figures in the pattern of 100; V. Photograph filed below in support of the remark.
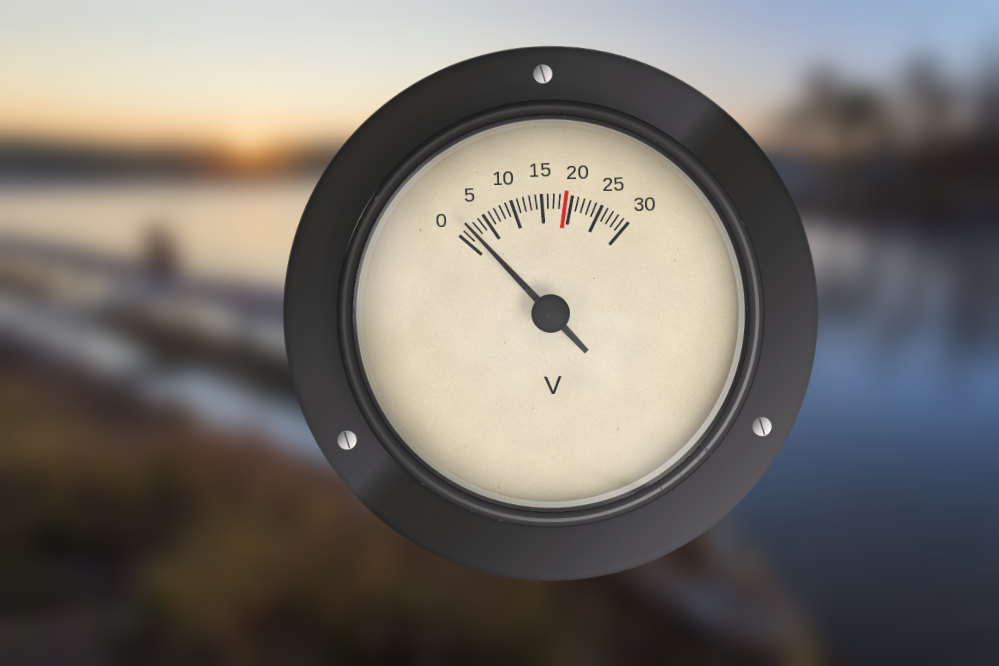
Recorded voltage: 2; V
